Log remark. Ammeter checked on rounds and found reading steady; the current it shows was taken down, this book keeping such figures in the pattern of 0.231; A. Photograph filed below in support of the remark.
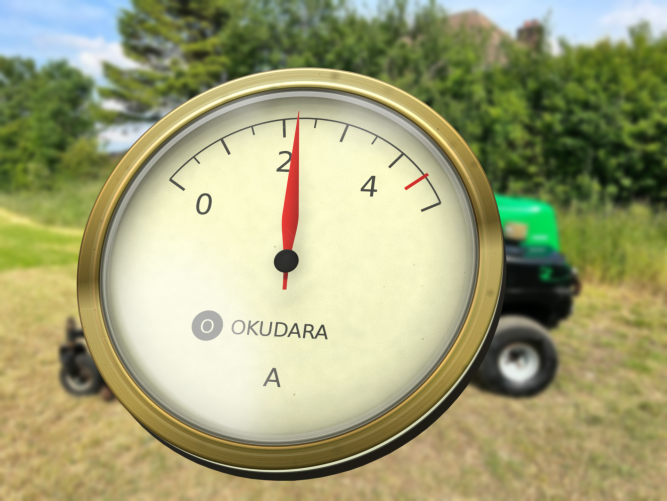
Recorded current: 2.25; A
